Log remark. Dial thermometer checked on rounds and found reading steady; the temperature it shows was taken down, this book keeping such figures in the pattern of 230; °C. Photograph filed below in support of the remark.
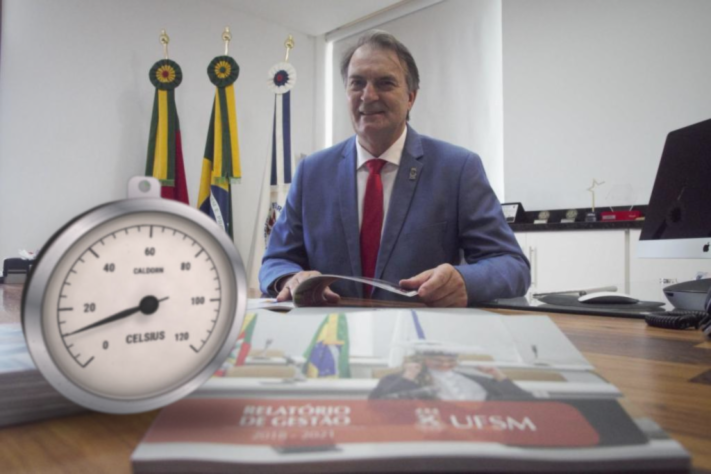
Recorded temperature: 12; °C
